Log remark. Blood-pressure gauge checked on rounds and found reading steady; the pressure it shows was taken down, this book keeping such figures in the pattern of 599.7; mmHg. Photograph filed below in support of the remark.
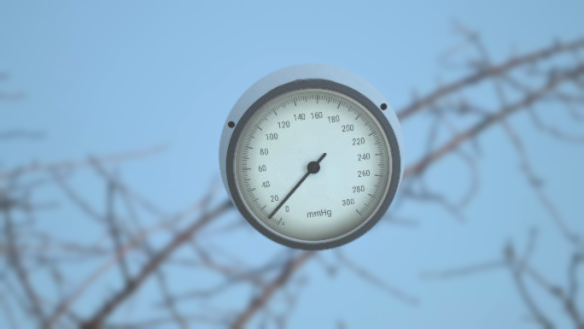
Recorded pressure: 10; mmHg
